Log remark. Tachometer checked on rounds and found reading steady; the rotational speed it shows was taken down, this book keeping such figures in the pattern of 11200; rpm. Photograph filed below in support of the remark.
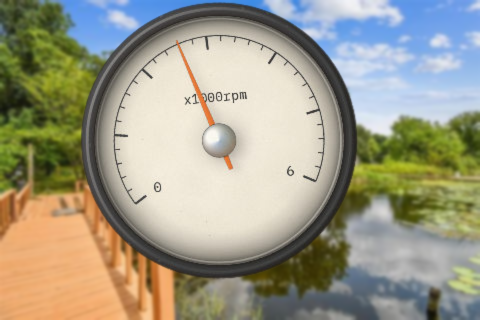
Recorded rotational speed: 2600; rpm
